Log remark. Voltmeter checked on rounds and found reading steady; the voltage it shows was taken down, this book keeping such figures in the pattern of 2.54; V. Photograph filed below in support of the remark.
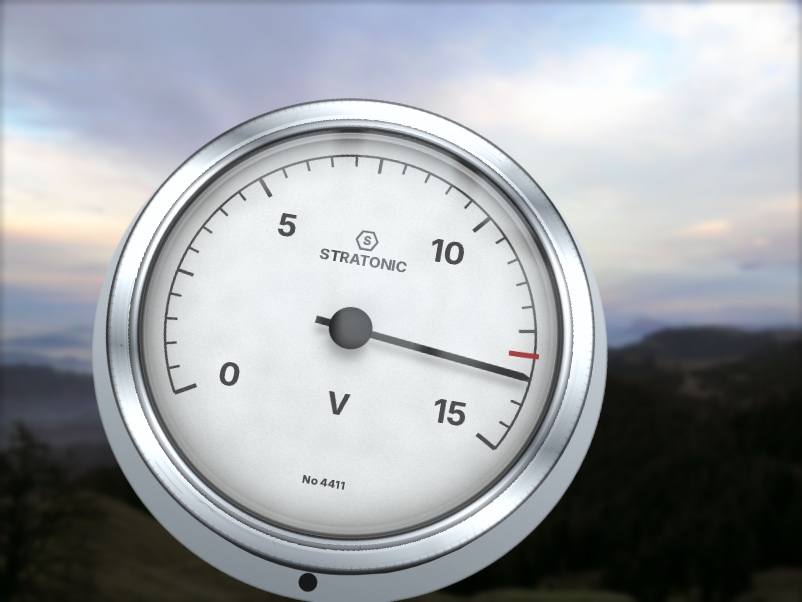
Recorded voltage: 13.5; V
